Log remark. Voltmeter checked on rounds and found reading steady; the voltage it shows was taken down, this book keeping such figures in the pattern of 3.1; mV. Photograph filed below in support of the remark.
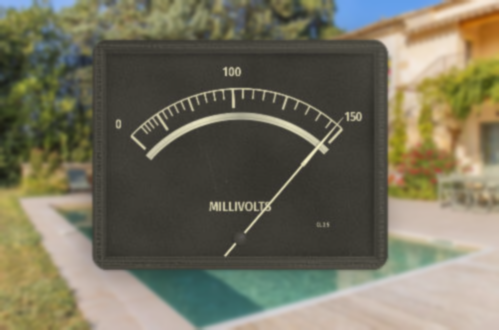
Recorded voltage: 147.5; mV
